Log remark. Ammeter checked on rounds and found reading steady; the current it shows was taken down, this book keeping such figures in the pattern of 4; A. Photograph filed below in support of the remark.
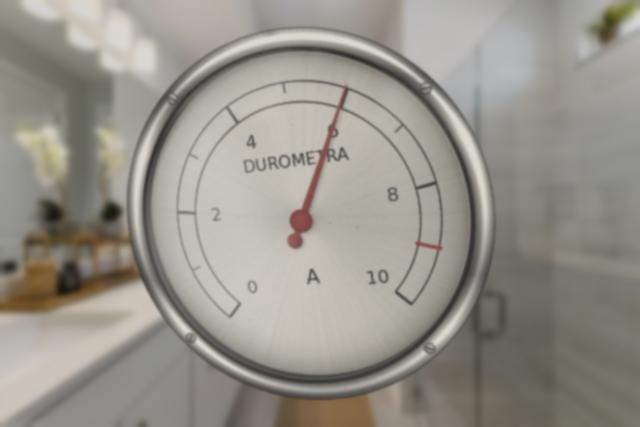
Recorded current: 6; A
